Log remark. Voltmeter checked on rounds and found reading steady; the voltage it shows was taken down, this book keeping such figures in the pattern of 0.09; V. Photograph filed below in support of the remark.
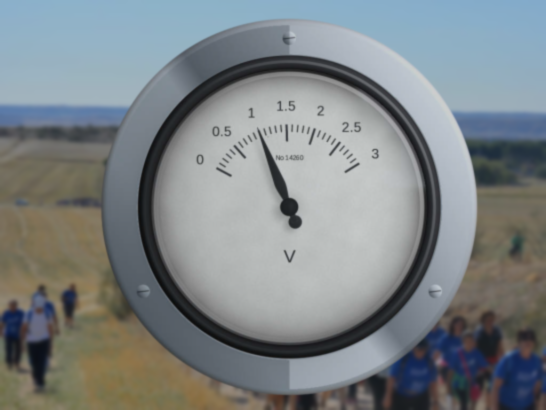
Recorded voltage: 1; V
